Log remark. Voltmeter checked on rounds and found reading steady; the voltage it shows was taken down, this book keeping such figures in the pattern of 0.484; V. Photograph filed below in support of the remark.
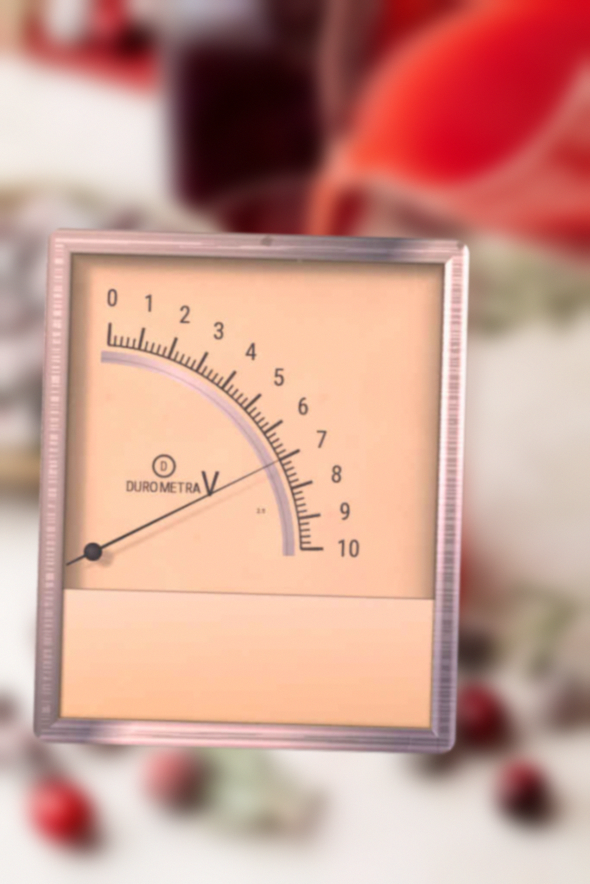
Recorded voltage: 7; V
